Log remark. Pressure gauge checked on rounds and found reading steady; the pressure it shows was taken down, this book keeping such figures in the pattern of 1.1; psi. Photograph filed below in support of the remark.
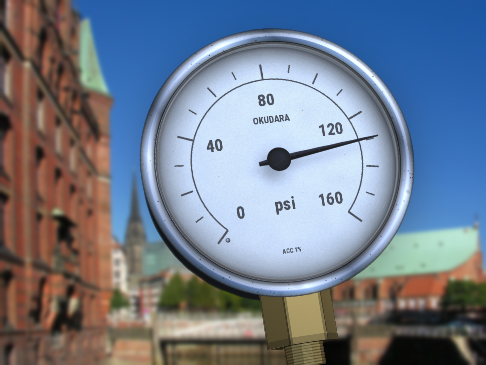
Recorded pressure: 130; psi
